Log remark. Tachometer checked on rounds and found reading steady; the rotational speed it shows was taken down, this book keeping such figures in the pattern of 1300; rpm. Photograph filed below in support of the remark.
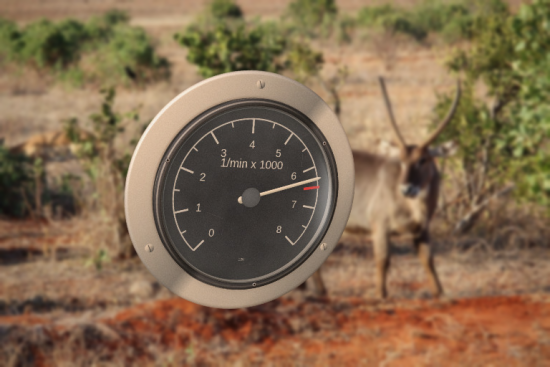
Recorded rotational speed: 6250; rpm
